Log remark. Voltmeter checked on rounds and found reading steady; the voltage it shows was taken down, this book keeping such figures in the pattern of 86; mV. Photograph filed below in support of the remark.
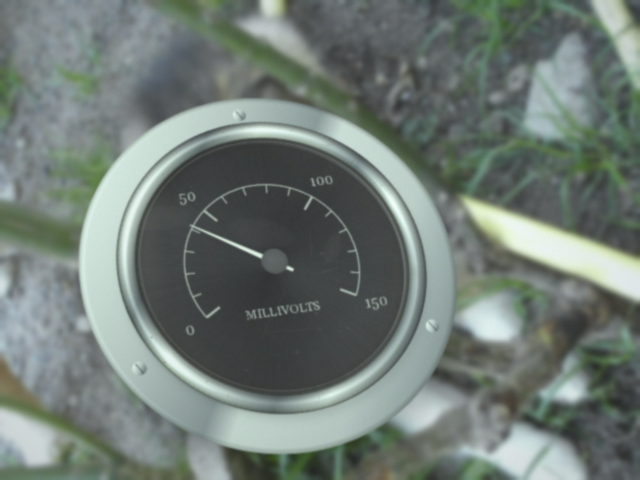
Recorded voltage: 40; mV
